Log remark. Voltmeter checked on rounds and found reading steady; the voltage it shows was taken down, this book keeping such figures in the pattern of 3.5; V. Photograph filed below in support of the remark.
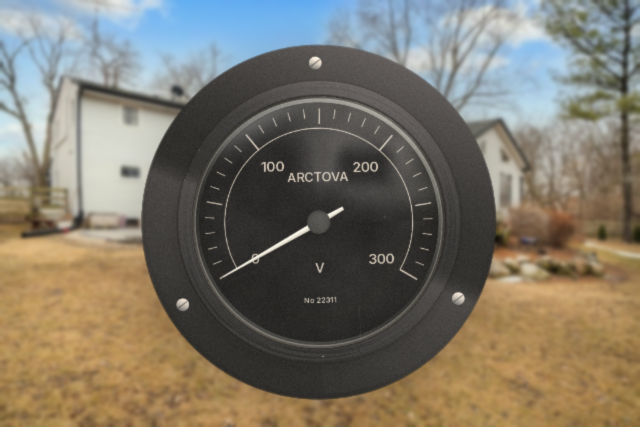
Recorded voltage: 0; V
